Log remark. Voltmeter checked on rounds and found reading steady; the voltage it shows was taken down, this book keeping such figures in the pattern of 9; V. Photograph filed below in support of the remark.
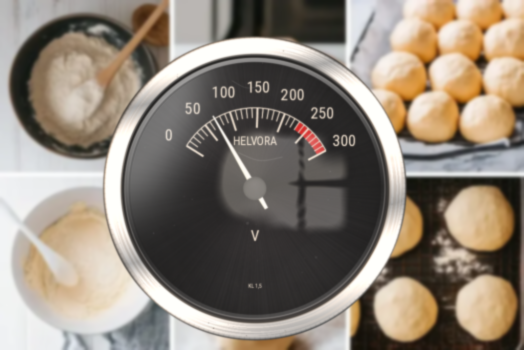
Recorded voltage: 70; V
